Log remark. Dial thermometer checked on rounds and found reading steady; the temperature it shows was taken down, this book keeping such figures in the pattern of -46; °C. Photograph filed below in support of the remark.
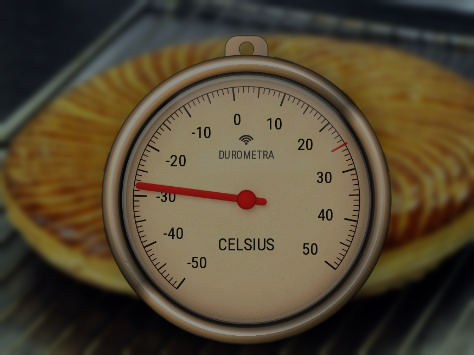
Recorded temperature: -28; °C
